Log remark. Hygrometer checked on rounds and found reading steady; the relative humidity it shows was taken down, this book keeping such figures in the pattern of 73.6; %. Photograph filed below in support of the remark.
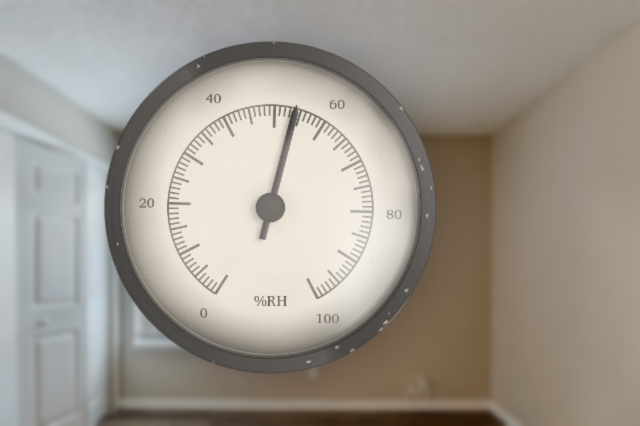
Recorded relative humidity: 54; %
